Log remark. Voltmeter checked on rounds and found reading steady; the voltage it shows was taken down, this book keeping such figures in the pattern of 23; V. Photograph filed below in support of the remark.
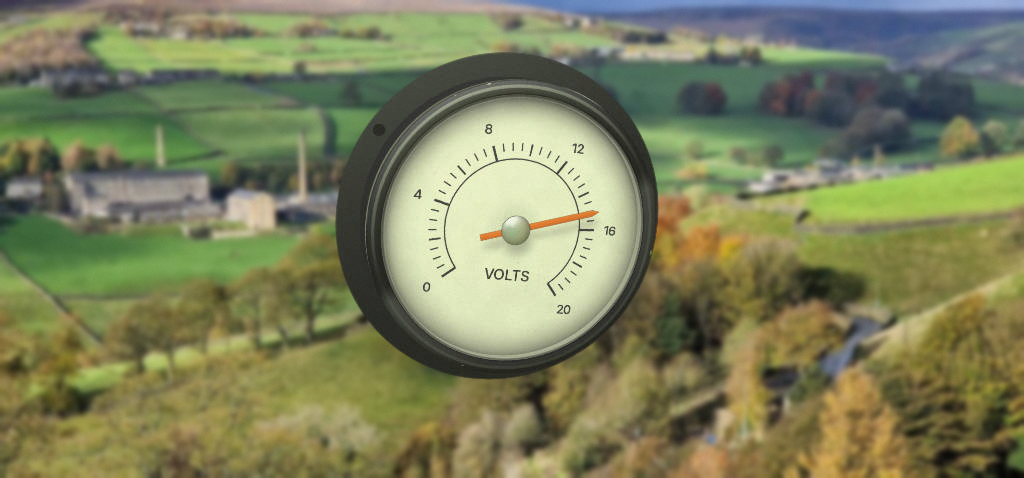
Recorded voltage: 15; V
